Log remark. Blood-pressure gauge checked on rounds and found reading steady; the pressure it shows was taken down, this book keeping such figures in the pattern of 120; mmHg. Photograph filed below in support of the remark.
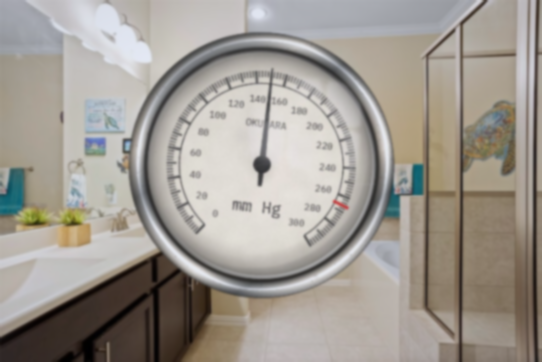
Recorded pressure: 150; mmHg
